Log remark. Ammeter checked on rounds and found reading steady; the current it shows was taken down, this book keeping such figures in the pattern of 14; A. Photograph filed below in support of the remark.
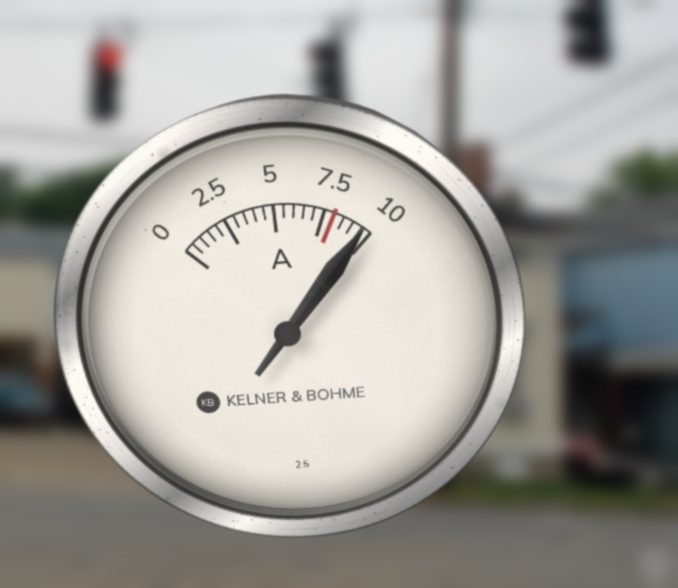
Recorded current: 9.5; A
